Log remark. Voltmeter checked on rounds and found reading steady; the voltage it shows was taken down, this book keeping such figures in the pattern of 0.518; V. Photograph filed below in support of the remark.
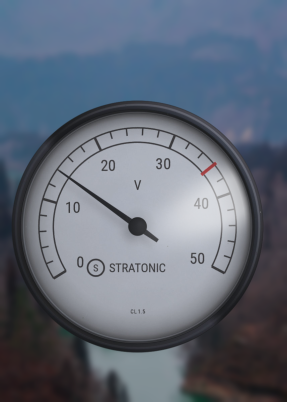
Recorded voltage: 14; V
